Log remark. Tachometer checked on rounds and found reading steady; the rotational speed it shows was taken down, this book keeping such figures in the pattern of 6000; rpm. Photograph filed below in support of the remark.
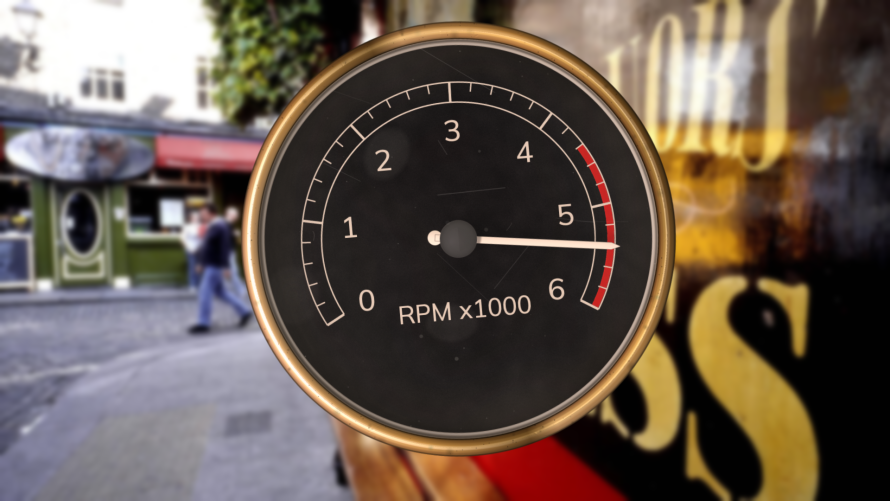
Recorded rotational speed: 5400; rpm
